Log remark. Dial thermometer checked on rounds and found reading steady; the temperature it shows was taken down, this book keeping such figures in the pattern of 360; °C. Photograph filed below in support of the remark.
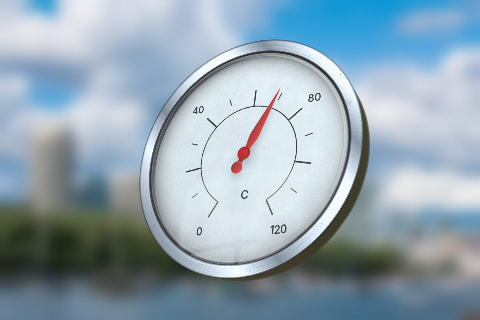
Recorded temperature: 70; °C
